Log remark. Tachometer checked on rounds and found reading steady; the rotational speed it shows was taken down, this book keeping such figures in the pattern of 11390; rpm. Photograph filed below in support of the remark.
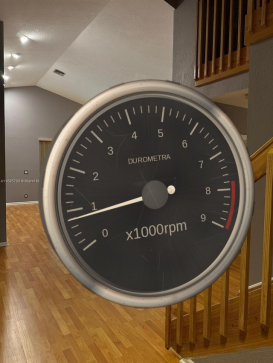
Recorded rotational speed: 800; rpm
